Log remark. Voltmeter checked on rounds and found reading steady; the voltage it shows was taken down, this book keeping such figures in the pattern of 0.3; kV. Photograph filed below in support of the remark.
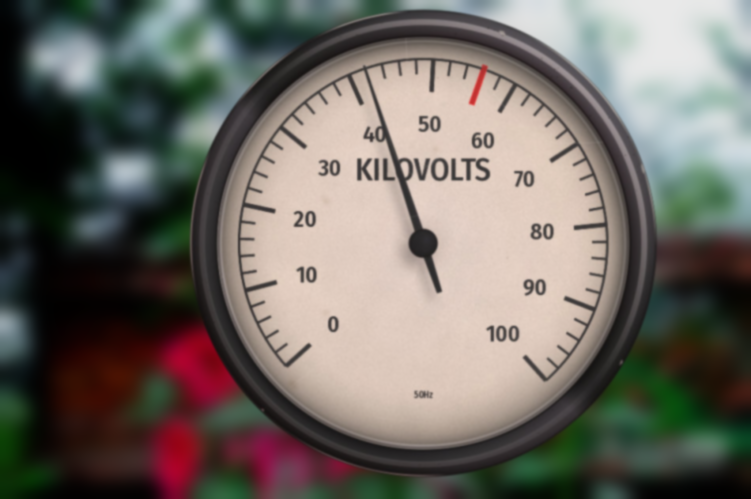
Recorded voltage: 42; kV
